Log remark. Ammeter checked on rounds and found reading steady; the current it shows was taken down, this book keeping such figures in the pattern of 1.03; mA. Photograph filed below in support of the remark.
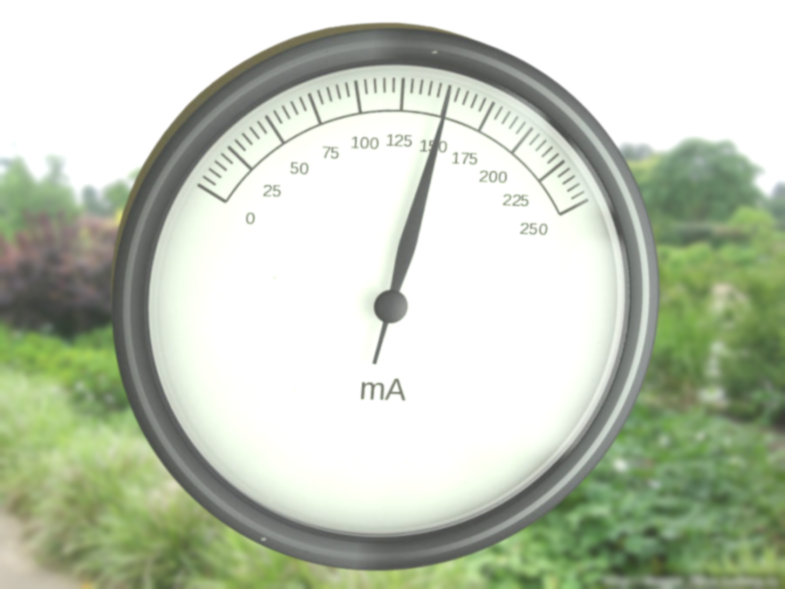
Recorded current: 150; mA
